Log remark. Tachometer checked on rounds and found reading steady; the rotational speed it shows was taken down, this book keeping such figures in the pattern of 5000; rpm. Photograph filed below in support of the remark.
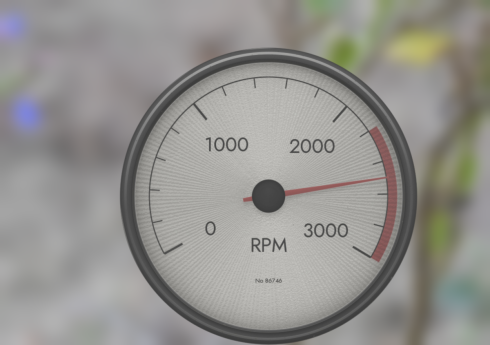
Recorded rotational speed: 2500; rpm
